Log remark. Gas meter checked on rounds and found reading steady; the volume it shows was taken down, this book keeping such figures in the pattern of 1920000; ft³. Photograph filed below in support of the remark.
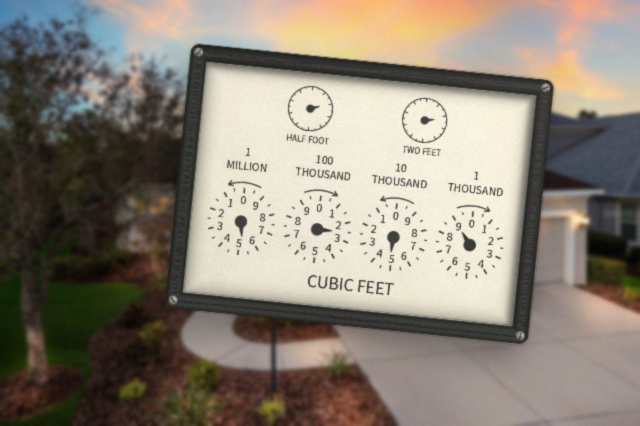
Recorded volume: 524900; ft³
